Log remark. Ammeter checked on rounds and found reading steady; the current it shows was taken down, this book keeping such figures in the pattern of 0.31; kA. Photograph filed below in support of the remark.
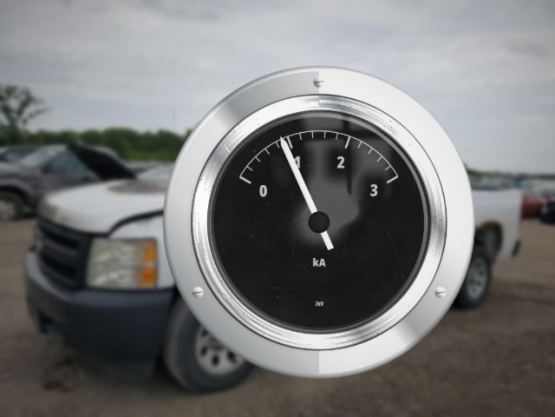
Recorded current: 0.9; kA
